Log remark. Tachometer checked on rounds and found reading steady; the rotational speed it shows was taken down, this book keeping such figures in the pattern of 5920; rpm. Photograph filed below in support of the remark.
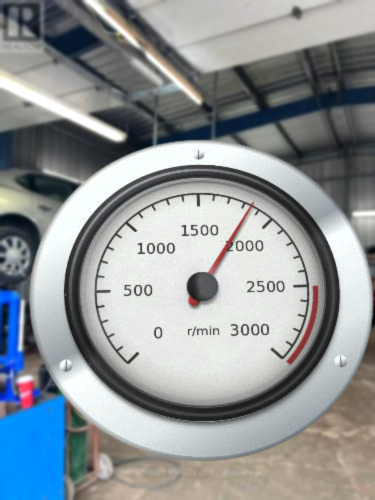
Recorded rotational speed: 1850; rpm
